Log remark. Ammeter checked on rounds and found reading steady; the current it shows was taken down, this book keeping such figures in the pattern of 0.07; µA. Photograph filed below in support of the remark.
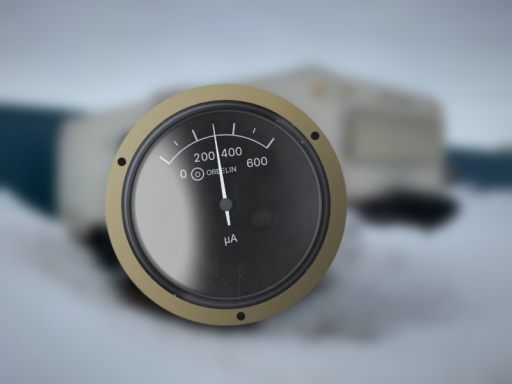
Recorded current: 300; µA
